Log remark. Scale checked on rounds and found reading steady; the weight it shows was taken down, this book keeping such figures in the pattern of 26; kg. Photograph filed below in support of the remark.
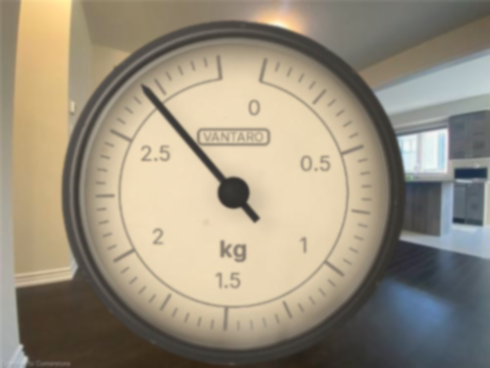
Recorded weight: 2.7; kg
